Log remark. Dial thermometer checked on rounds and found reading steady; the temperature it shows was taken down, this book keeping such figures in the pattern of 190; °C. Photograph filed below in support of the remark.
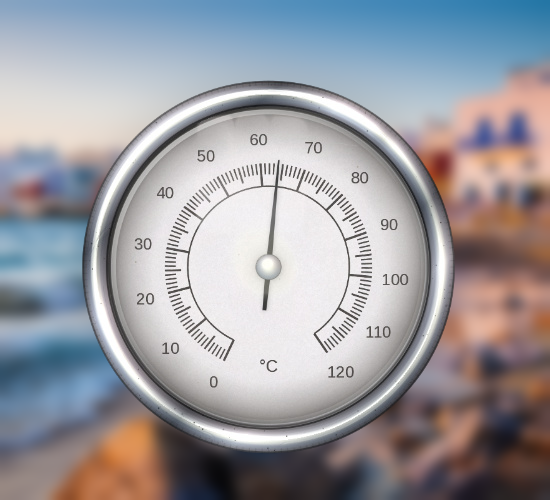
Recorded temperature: 64; °C
